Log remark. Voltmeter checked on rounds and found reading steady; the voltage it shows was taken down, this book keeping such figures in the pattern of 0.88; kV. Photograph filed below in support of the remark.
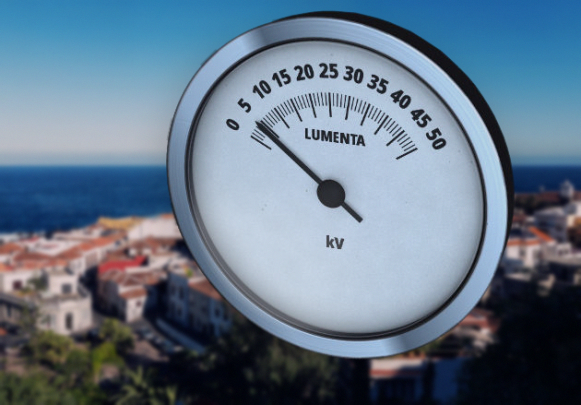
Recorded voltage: 5; kV
